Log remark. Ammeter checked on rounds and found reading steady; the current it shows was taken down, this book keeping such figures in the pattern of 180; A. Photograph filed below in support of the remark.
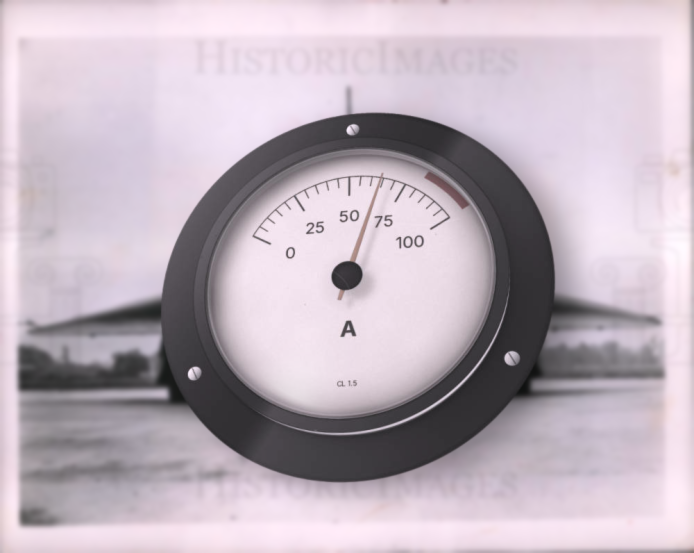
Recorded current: 65; A
